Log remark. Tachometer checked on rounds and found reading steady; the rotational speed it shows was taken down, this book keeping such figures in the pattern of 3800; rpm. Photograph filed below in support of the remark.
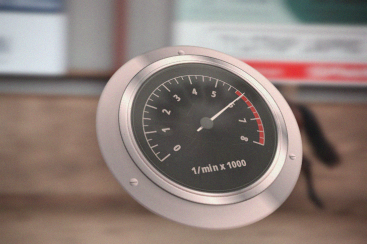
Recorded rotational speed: 6000; rpm
